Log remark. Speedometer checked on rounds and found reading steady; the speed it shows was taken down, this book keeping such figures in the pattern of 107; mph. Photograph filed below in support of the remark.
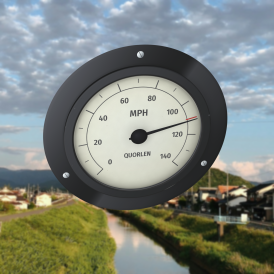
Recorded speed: 110; mph
